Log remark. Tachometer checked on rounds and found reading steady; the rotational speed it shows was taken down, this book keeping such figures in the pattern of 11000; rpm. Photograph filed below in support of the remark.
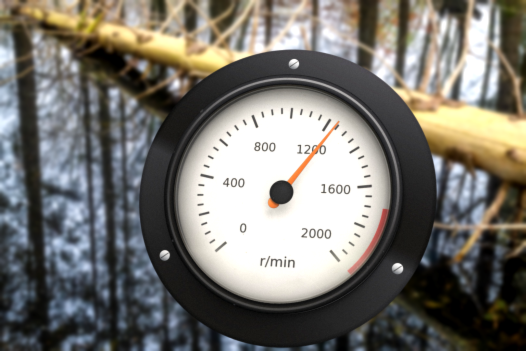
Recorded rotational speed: 1250; rpm
